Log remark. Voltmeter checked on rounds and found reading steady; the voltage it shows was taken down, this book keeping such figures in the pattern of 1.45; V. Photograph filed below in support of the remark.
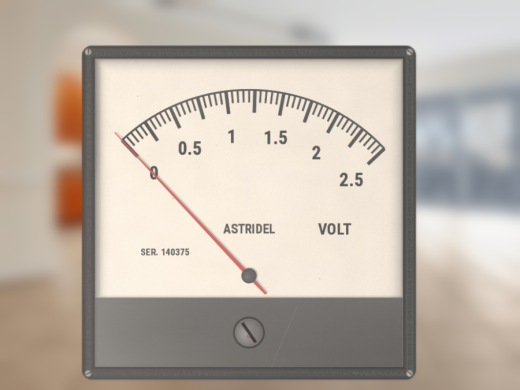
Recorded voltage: 0; V
